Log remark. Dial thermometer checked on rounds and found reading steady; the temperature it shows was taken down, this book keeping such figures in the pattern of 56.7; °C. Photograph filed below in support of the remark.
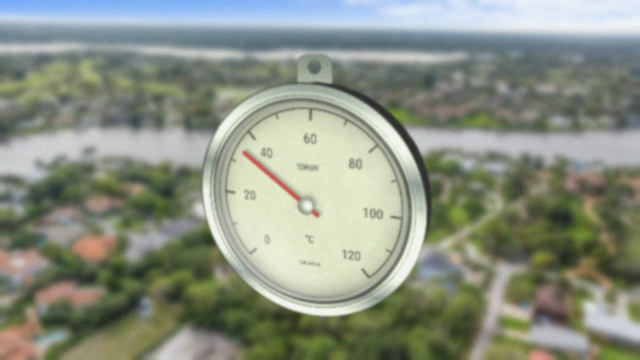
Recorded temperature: 35; °C
